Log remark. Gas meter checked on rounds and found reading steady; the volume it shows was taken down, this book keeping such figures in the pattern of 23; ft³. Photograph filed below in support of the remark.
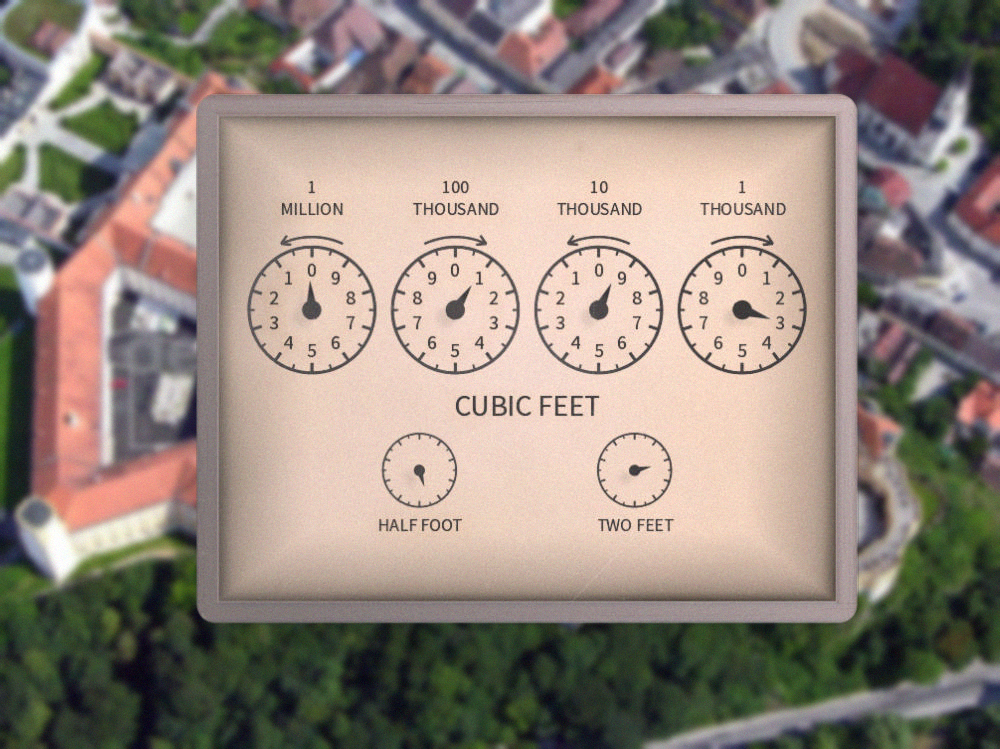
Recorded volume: 9300; ft³
